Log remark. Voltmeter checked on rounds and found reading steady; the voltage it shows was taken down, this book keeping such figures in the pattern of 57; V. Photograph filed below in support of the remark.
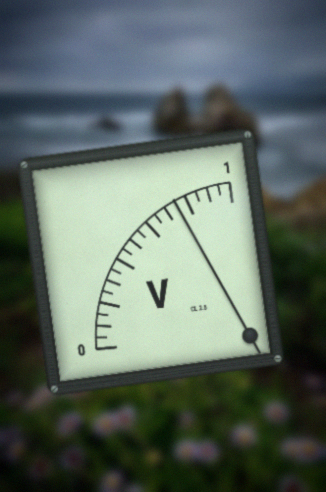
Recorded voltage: 0.75; V
